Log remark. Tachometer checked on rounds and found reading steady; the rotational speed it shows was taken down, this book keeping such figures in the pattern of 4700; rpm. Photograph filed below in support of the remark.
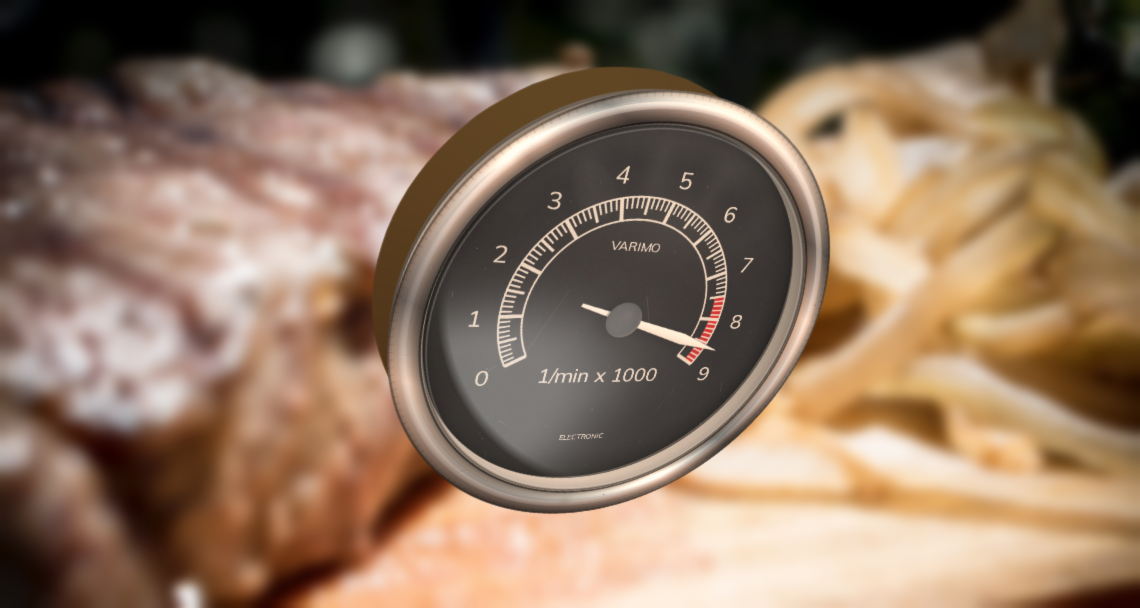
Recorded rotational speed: 8500; rpm
